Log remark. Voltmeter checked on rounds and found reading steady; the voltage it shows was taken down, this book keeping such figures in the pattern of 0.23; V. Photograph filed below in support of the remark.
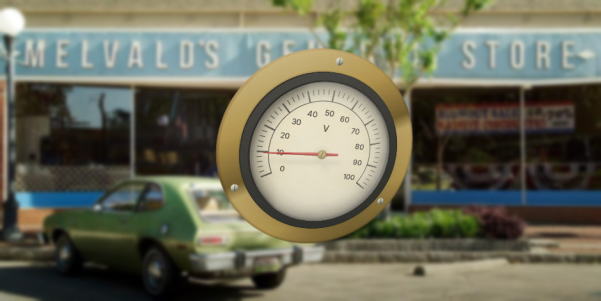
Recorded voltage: 10; V
